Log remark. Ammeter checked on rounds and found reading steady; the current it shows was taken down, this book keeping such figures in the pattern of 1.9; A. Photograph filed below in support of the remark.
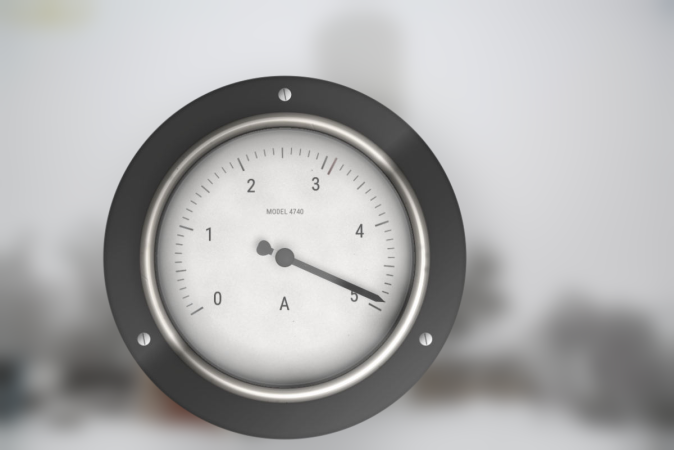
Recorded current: 4.9; A
